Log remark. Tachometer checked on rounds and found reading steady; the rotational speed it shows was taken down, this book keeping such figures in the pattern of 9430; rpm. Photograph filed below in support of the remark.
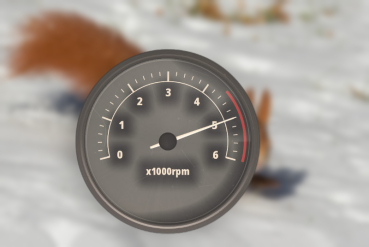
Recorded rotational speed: 5000; rpm
